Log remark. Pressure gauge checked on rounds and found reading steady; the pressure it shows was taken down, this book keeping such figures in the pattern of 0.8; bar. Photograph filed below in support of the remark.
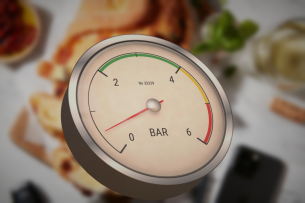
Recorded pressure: 0.5; bar
